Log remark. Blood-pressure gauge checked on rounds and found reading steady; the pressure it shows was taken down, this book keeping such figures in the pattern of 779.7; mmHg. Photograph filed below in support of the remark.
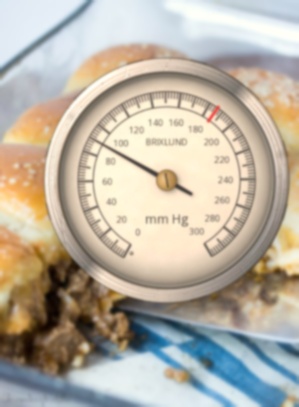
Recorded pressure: 90; mmHg
